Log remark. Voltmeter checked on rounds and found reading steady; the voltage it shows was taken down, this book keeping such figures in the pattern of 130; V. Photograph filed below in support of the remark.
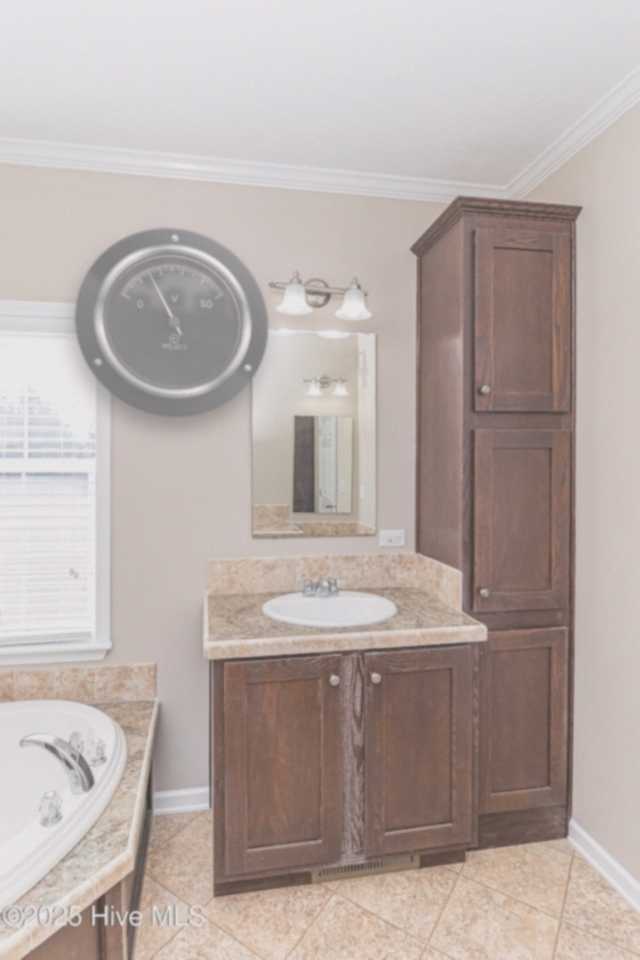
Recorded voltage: 15; V
